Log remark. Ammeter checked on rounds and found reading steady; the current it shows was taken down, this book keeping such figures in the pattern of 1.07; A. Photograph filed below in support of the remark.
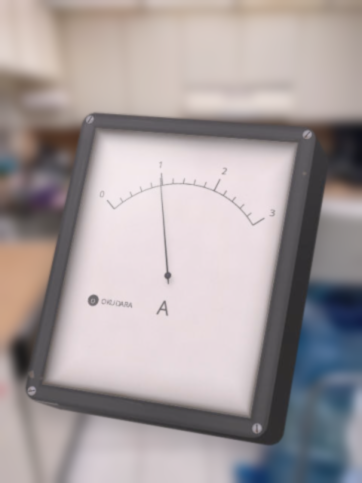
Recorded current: 1; A
